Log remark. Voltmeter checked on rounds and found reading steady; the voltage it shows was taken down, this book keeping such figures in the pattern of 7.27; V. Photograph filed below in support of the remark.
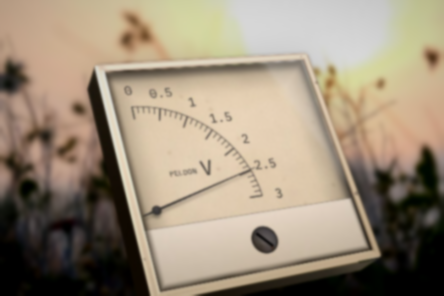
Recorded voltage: 2.5; V
